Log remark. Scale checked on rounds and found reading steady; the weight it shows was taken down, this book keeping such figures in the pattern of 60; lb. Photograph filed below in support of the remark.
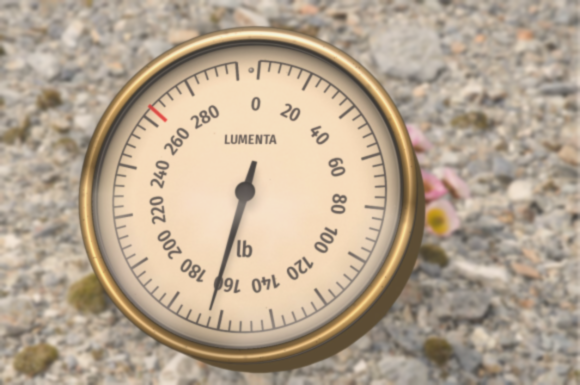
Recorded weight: 164; lb
